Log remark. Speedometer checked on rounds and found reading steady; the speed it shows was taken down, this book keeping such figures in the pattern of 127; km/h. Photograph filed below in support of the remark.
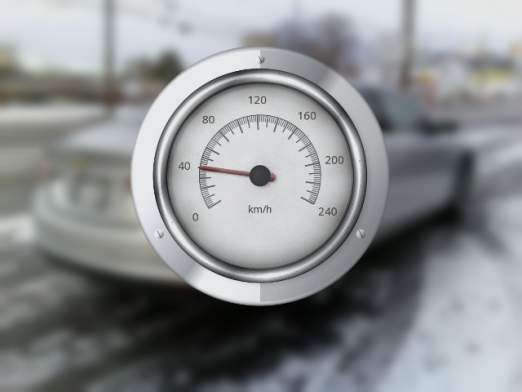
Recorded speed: 40; km/h
